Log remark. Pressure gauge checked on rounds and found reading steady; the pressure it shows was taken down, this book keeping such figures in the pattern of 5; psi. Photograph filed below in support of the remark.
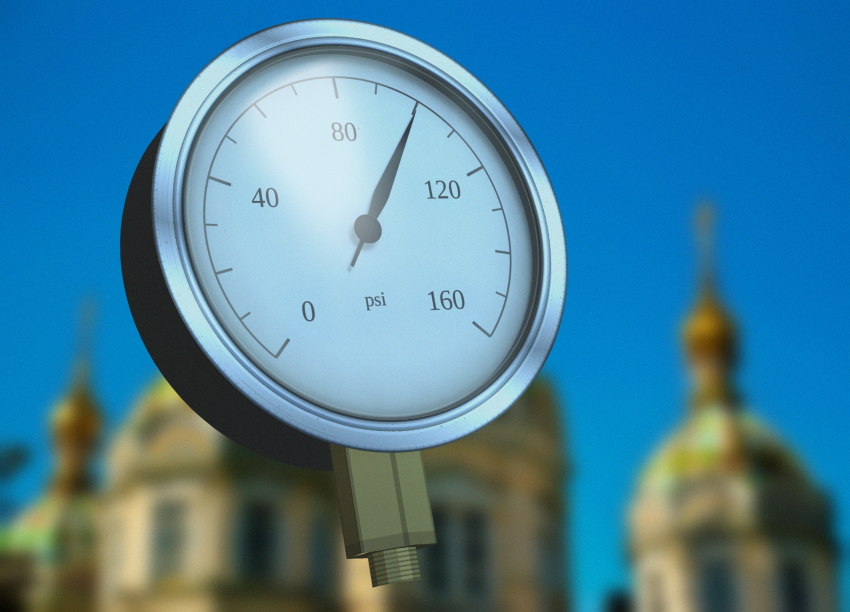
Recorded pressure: 100; psi
